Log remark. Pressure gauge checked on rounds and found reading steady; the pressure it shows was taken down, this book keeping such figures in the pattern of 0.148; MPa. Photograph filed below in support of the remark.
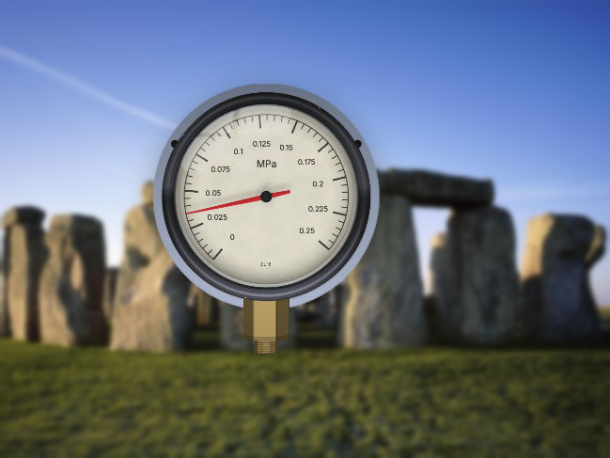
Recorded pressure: 0.035; MPa
